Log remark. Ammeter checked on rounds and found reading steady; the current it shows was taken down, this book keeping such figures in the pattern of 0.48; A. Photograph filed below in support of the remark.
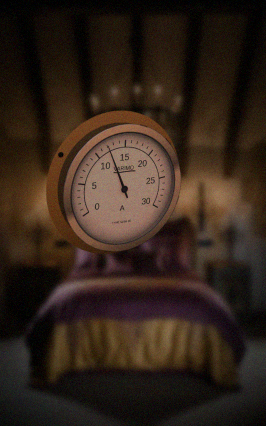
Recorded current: 12; A
